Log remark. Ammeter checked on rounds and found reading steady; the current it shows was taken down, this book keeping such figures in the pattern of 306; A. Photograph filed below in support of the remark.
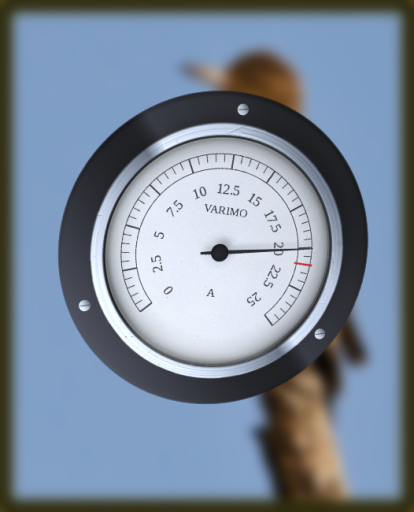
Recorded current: 20; A
